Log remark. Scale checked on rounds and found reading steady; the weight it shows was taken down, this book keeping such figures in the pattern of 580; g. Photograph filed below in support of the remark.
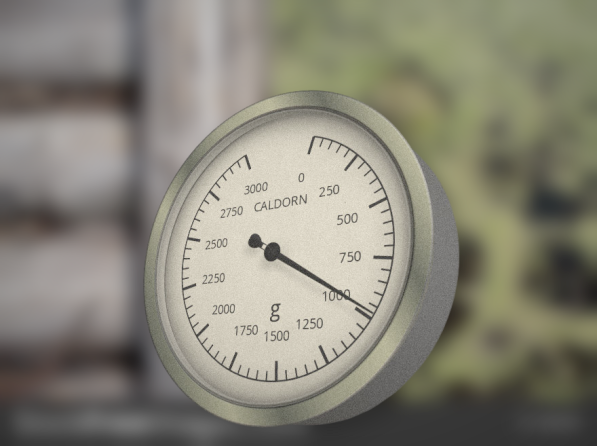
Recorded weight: 975; g
